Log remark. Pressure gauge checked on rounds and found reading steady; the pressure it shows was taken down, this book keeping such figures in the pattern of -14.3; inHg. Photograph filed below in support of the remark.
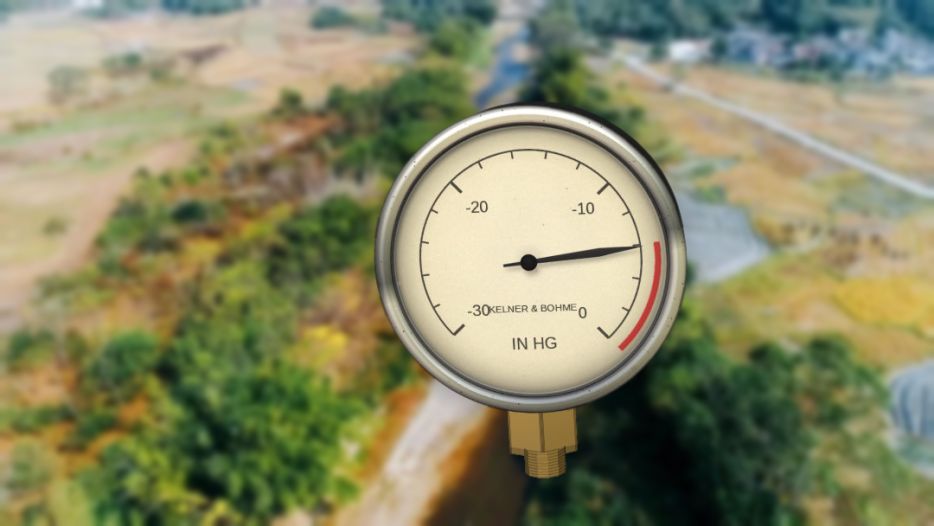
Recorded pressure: -6; inHg
